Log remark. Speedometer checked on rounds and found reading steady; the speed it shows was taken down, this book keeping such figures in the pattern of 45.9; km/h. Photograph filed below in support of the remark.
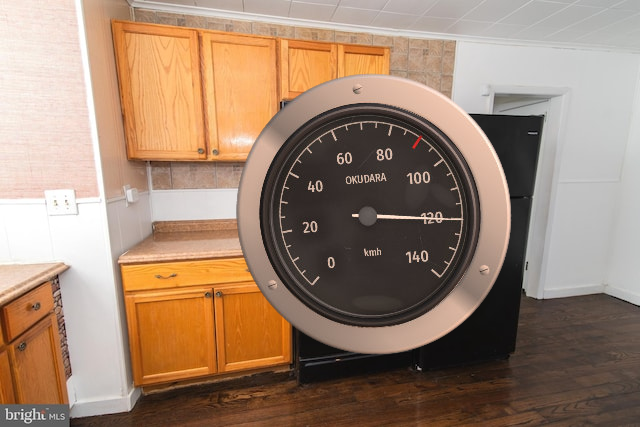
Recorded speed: 120; km/h
